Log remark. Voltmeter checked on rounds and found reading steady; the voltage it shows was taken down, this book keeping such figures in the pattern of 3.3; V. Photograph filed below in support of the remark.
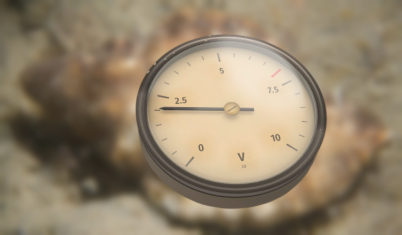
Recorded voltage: 2; V
